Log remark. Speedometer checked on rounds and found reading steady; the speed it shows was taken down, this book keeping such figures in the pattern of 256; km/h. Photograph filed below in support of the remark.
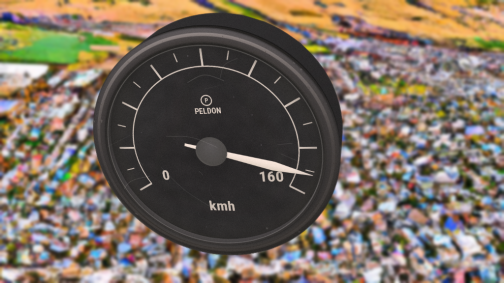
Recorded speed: 150; km/h
